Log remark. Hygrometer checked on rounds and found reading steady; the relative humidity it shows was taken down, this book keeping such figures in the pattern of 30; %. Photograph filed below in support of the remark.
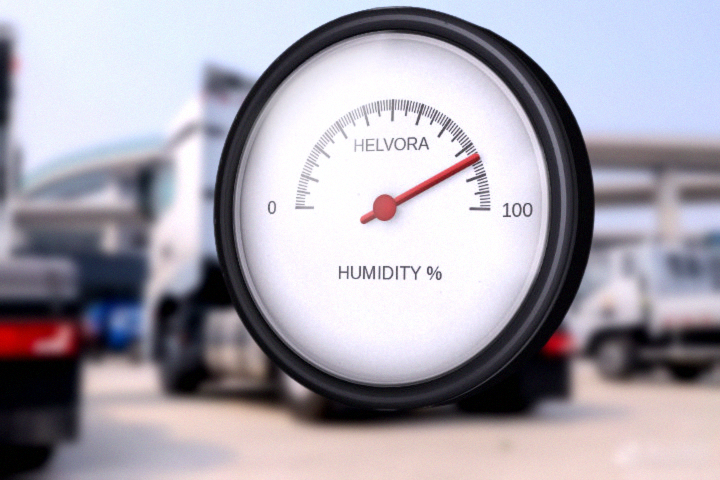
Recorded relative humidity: 85; %
